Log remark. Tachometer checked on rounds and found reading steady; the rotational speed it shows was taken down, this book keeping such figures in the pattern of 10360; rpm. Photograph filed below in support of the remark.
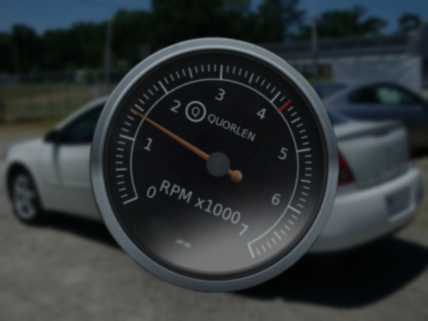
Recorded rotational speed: 1400; rpm
